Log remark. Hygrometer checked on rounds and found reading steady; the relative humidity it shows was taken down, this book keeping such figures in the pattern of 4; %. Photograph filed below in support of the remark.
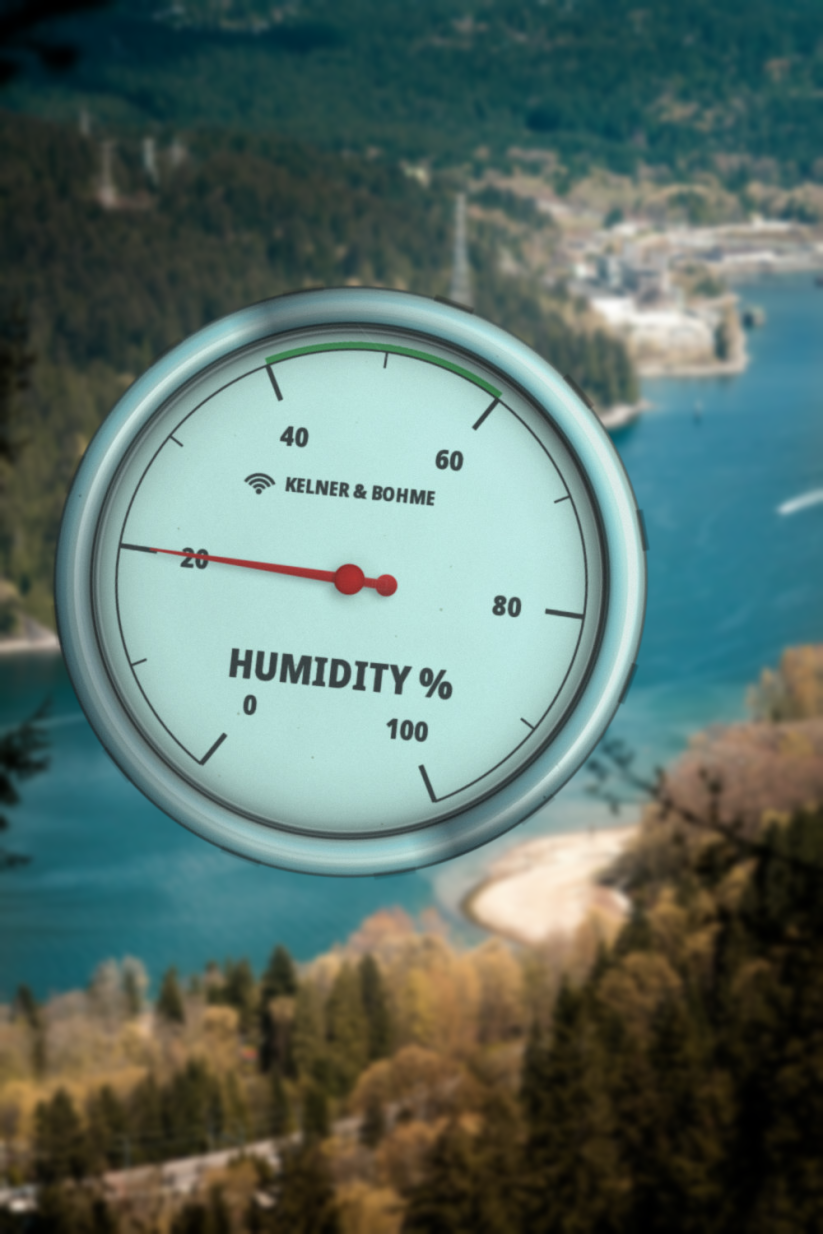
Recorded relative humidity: 20; %
